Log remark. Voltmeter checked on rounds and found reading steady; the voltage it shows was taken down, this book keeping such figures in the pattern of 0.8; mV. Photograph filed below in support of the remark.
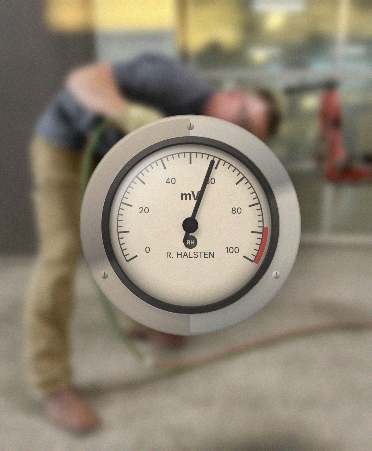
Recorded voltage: 58; mV
